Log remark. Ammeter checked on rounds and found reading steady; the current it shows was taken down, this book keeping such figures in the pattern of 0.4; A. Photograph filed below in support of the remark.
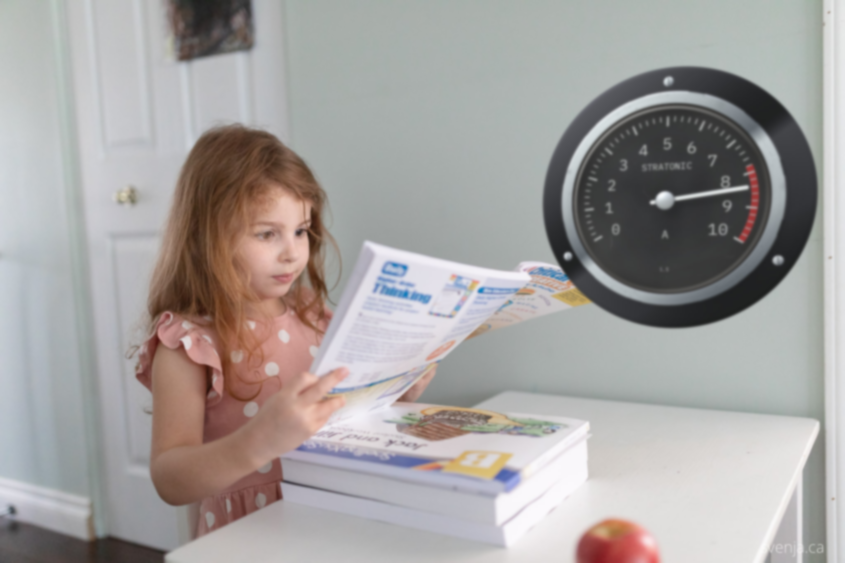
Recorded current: 8.4; A
